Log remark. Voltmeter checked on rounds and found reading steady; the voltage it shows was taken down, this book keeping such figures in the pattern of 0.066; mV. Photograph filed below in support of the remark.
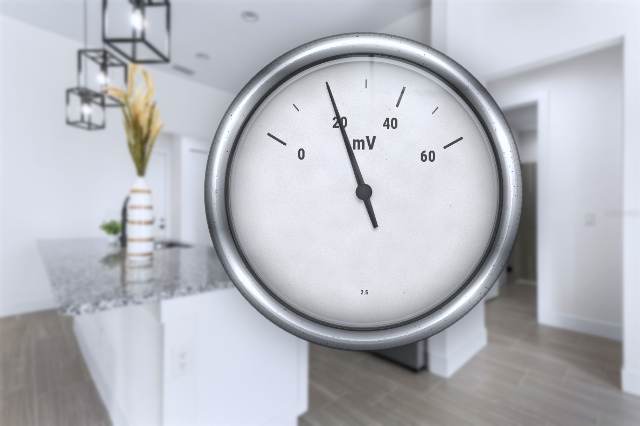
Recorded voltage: 20; mV
